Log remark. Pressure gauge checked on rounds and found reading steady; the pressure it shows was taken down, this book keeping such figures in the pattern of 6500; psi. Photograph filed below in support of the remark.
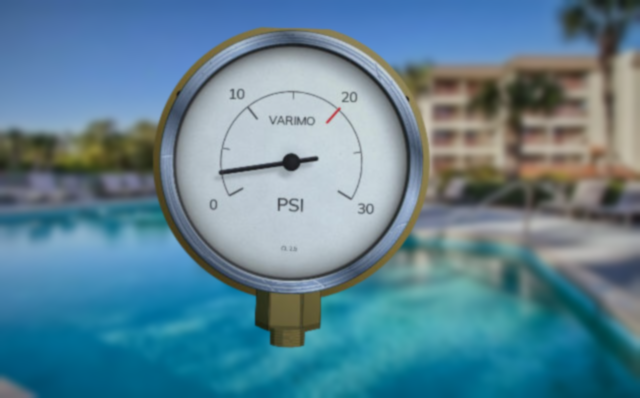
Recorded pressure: 2.5; psi
